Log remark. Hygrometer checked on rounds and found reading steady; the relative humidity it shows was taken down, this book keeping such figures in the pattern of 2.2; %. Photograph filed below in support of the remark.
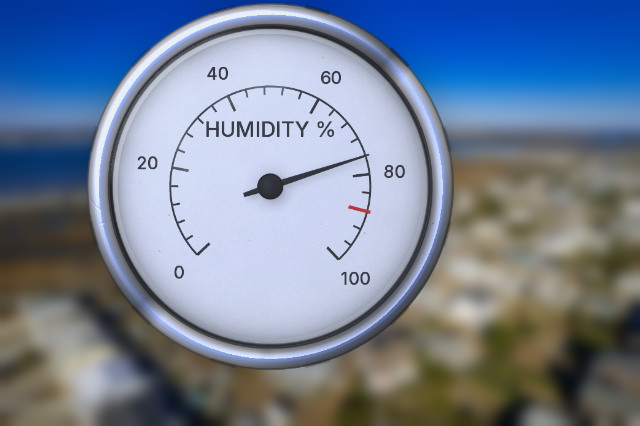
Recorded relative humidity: 76; %
